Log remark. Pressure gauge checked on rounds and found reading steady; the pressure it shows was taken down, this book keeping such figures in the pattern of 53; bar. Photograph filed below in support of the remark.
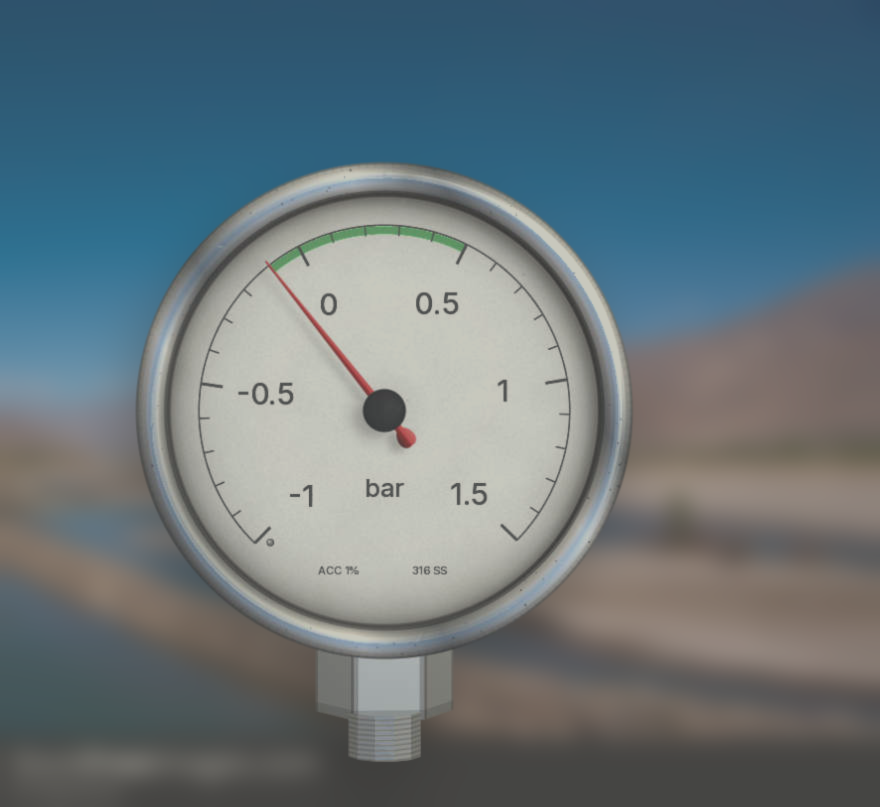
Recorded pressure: -0.1; bar
